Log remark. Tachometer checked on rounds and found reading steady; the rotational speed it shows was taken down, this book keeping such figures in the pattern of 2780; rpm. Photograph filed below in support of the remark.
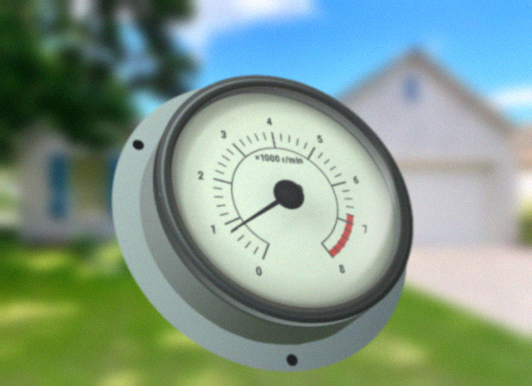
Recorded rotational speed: 800; rpm
